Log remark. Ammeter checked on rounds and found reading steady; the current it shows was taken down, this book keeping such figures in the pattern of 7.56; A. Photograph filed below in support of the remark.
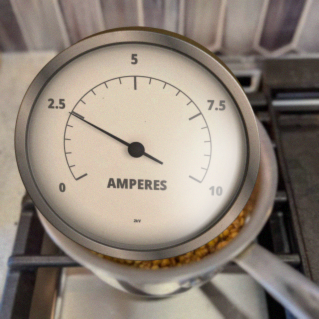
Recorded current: 2.5; A
